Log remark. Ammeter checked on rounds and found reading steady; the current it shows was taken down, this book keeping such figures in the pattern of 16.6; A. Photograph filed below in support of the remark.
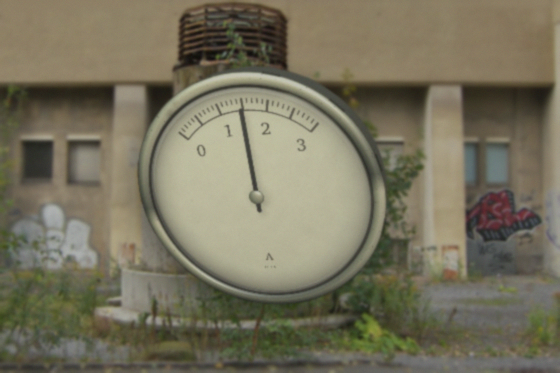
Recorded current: 1.5; A
